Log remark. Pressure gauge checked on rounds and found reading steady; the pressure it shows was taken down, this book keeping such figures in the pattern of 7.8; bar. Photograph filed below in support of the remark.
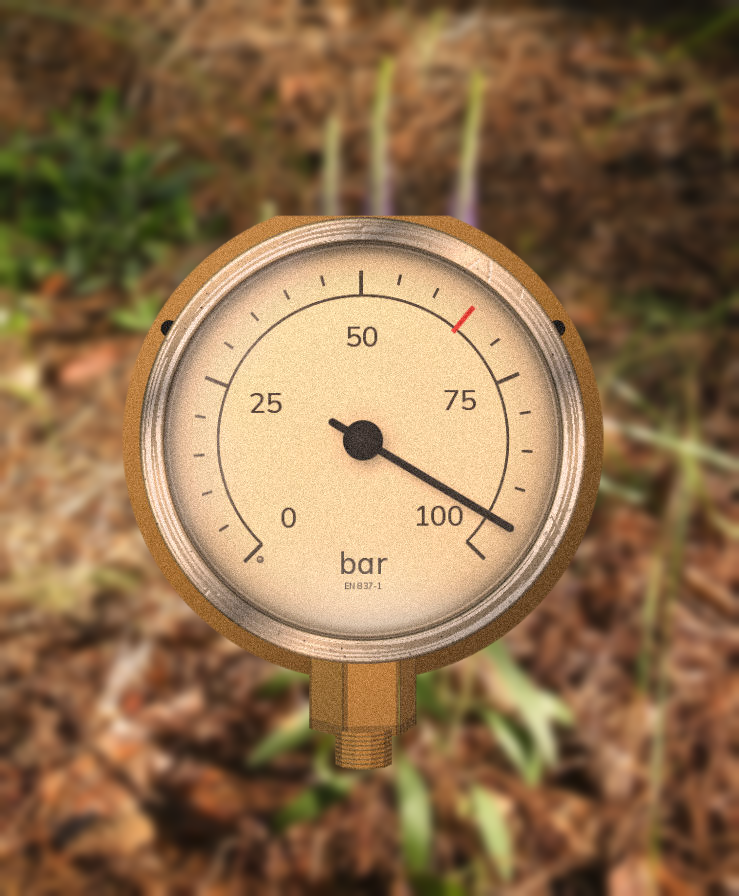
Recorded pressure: 95; bar
